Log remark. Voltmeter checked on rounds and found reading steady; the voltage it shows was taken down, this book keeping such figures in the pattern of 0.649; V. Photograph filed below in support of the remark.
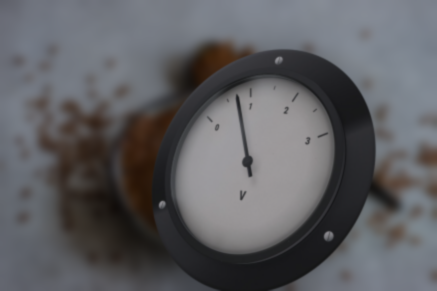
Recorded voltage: 0.75; V
